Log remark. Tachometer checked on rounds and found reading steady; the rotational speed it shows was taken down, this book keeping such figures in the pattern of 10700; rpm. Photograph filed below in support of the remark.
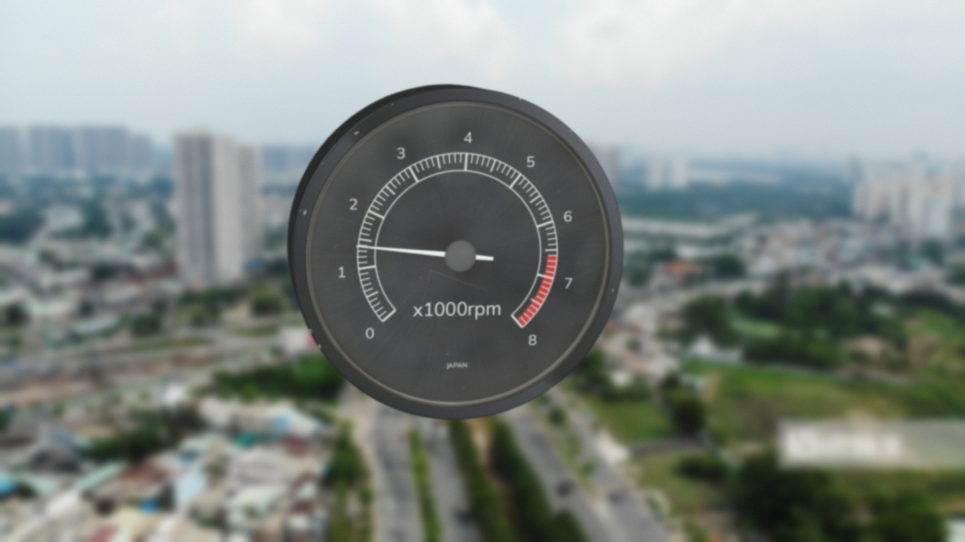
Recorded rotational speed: 1400; rpm
